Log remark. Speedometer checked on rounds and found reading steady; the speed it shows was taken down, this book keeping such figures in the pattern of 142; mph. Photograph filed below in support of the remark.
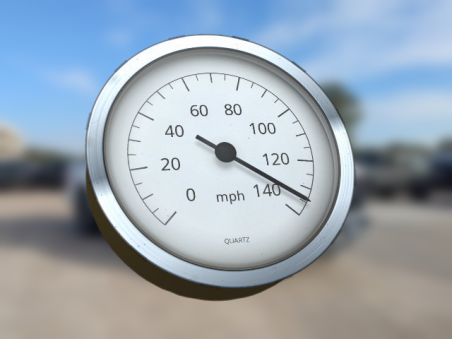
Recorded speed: 135; mph
